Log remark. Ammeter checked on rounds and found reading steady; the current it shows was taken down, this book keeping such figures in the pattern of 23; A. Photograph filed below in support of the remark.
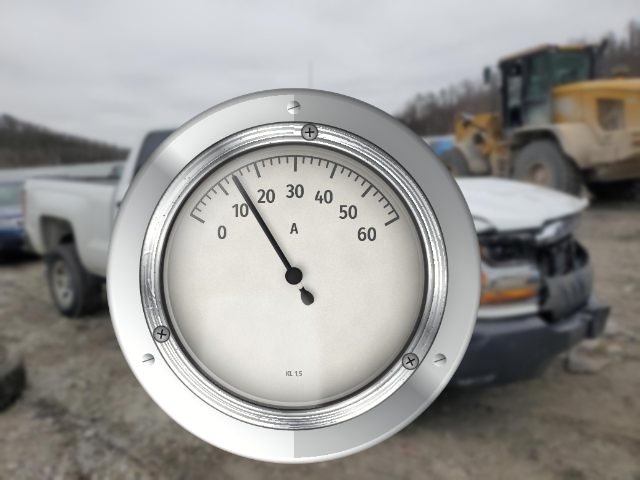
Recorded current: 14; A
